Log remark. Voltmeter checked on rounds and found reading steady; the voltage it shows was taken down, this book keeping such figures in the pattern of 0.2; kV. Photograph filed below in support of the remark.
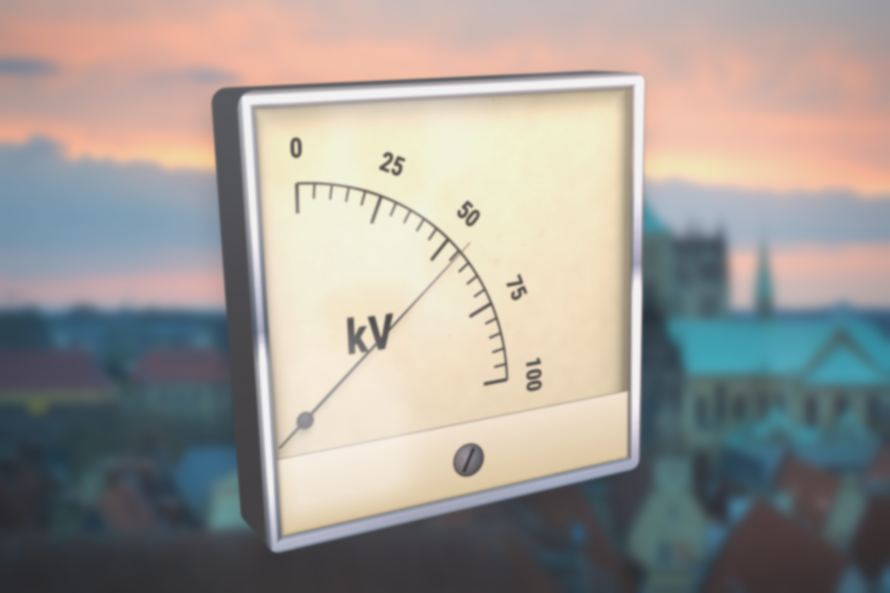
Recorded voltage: 55; kV
